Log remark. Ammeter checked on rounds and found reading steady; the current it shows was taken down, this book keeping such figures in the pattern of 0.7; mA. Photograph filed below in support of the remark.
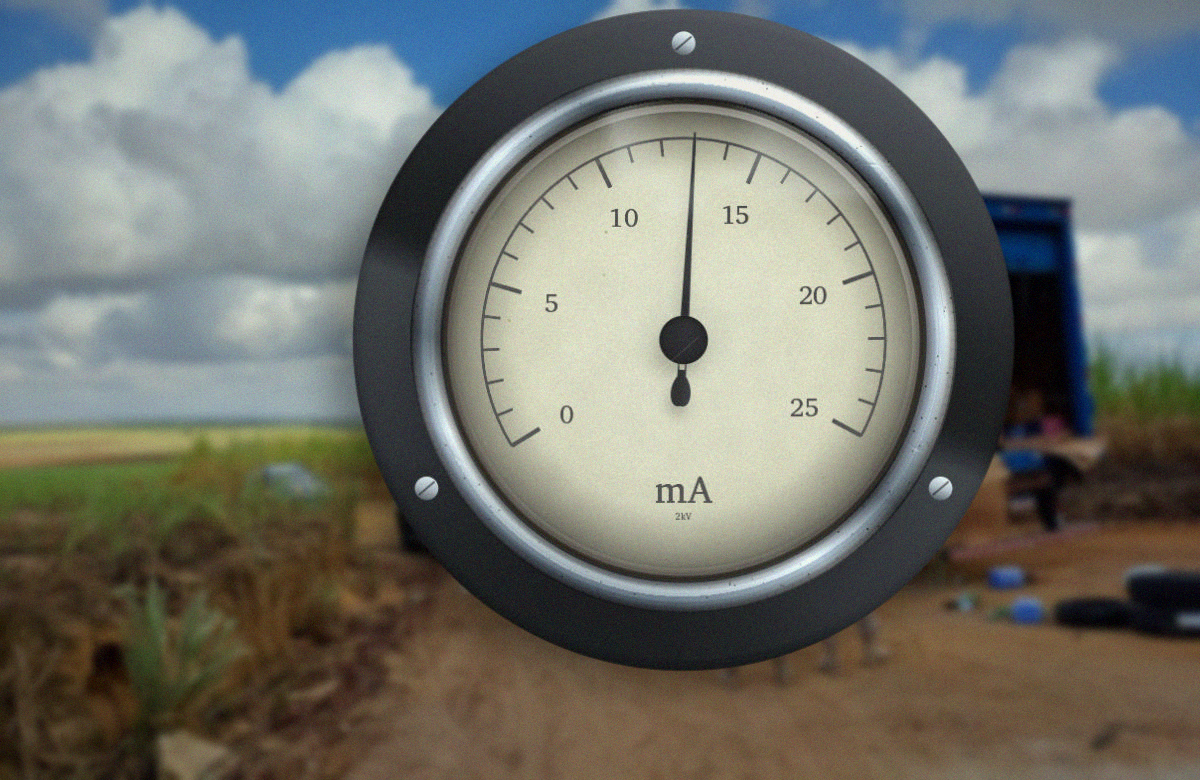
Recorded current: 13; mA
